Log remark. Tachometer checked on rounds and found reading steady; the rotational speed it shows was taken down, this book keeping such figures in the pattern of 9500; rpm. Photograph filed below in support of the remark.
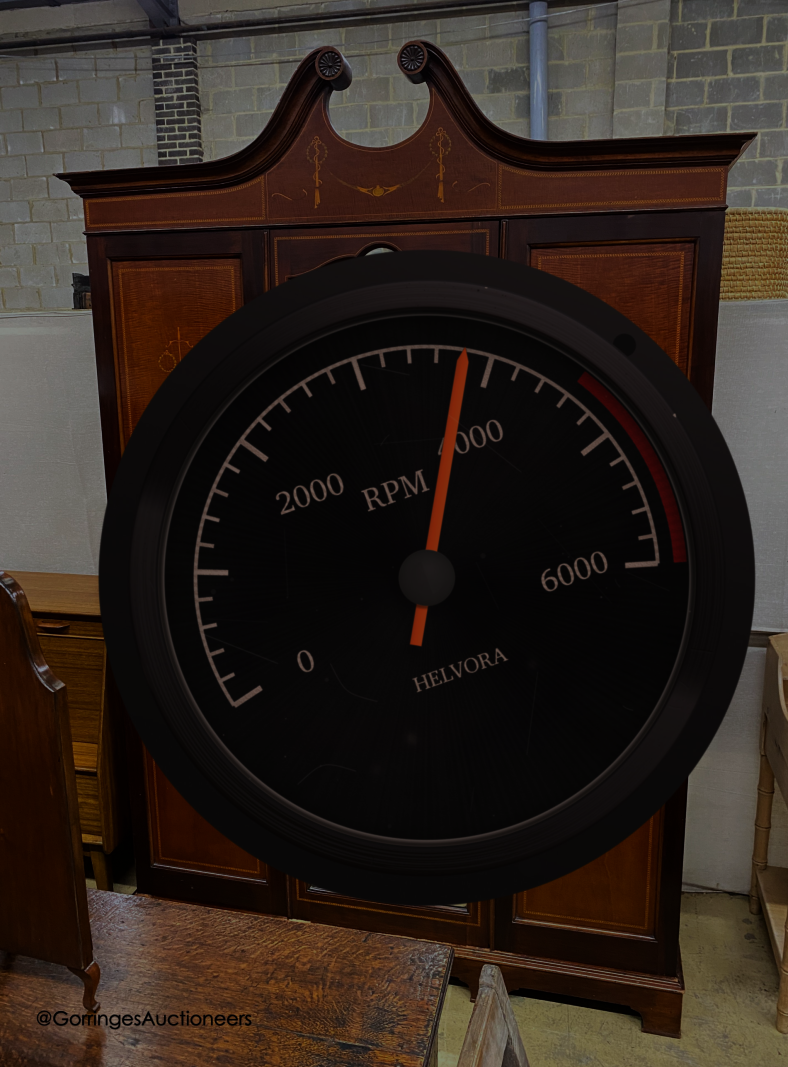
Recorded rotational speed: 3800; rpm
